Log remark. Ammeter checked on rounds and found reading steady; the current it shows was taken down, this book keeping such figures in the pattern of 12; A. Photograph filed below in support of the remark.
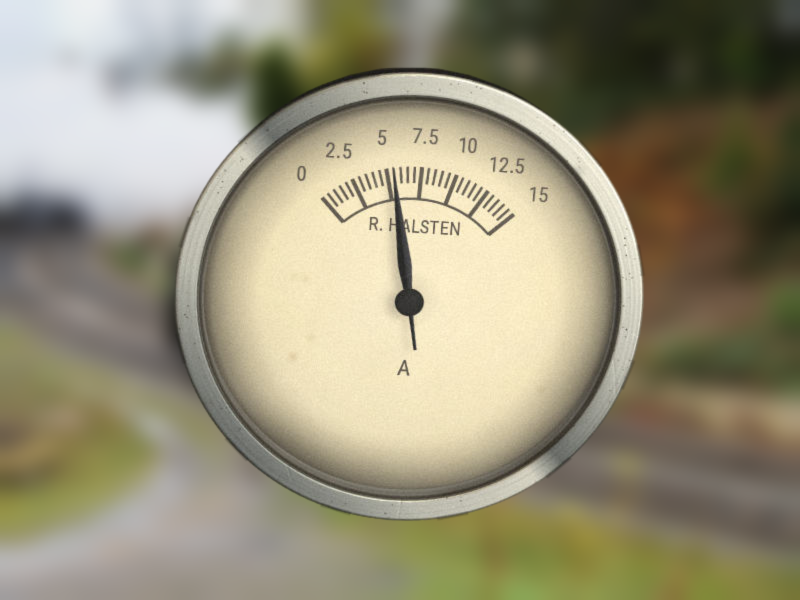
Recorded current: 5.5; A
